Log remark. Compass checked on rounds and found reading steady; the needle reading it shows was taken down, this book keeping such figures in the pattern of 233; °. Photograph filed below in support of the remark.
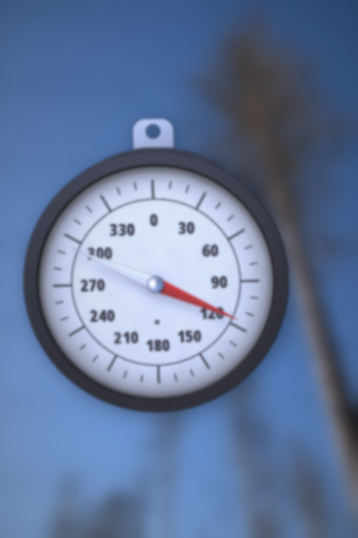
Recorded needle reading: 115; °
